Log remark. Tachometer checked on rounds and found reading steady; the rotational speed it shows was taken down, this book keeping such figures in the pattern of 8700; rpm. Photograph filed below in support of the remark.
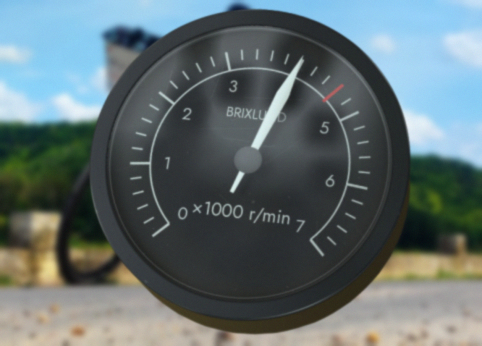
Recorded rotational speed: 4000; rpm
